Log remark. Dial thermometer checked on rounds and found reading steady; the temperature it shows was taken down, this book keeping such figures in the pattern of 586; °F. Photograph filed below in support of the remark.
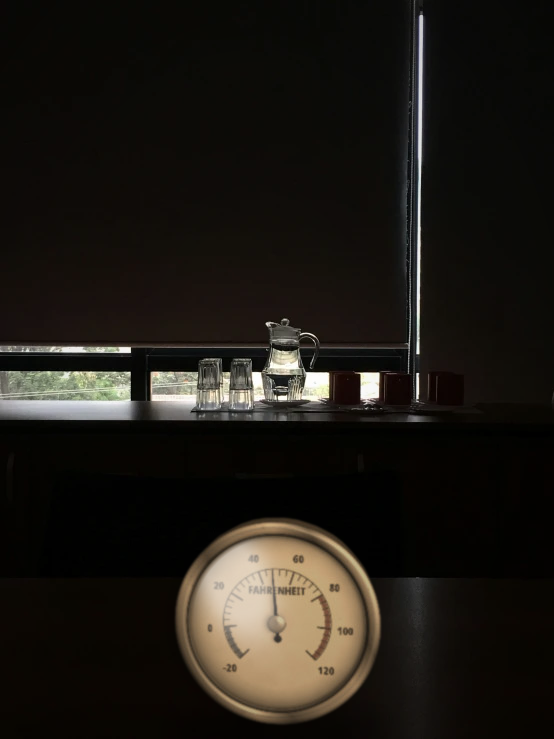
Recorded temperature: 48; °F
